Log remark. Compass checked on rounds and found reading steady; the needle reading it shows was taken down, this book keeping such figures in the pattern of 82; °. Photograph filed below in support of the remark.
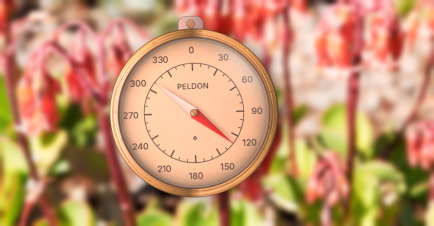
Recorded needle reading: 130; °
